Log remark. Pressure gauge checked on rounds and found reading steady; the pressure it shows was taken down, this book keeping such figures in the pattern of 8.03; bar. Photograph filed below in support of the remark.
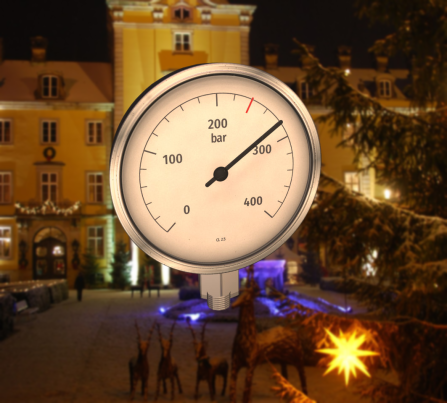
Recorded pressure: 280; bar
